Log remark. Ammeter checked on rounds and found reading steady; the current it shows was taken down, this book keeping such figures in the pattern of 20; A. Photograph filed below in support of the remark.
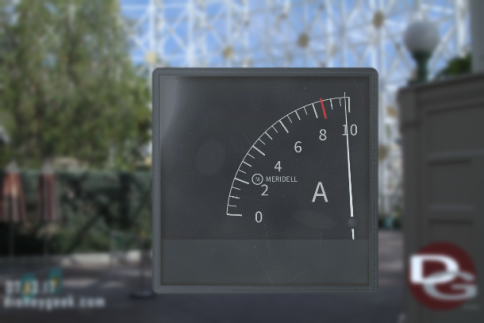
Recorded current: 9.75; A
